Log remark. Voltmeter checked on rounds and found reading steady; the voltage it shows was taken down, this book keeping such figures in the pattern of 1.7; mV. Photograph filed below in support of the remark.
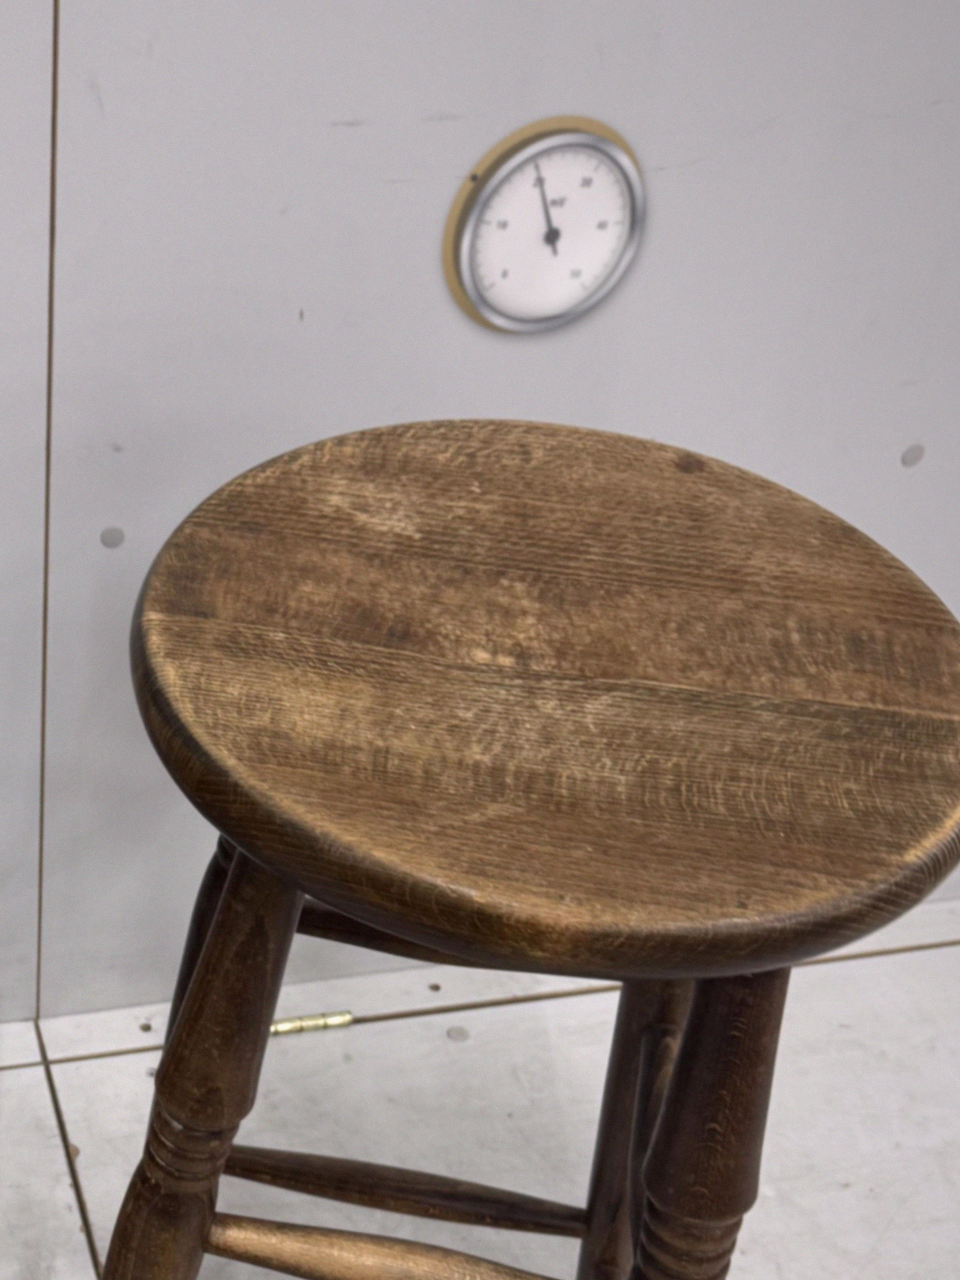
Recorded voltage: 20; mV
